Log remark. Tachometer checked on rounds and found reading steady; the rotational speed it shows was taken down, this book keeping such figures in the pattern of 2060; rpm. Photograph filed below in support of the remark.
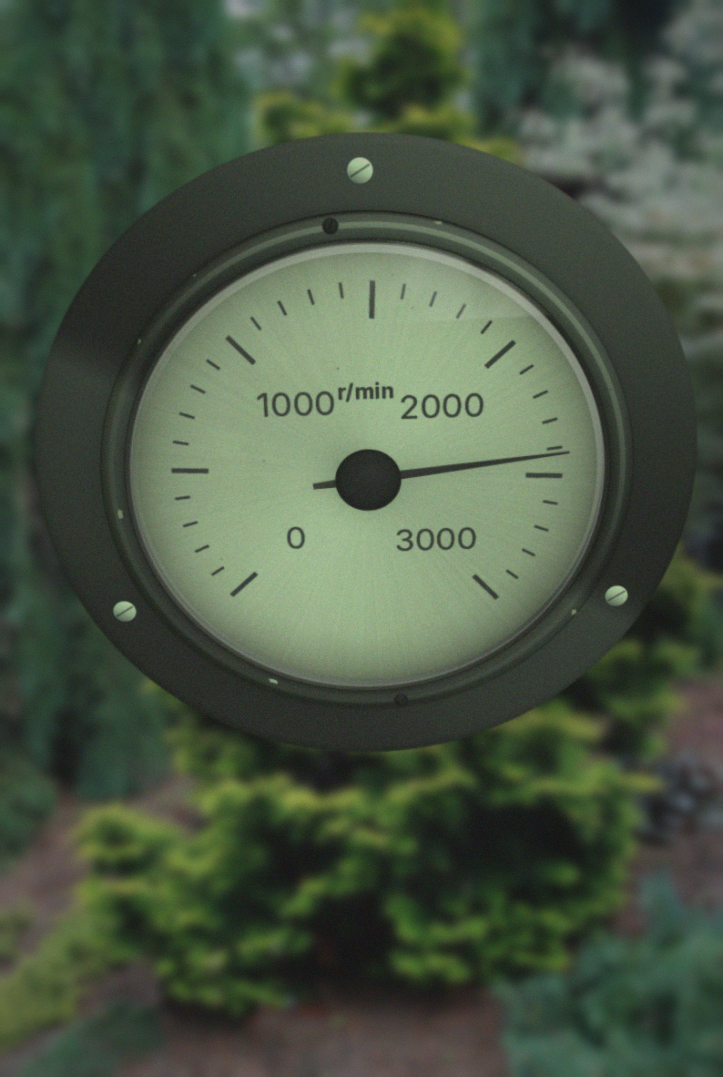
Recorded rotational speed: 2400; rpm
